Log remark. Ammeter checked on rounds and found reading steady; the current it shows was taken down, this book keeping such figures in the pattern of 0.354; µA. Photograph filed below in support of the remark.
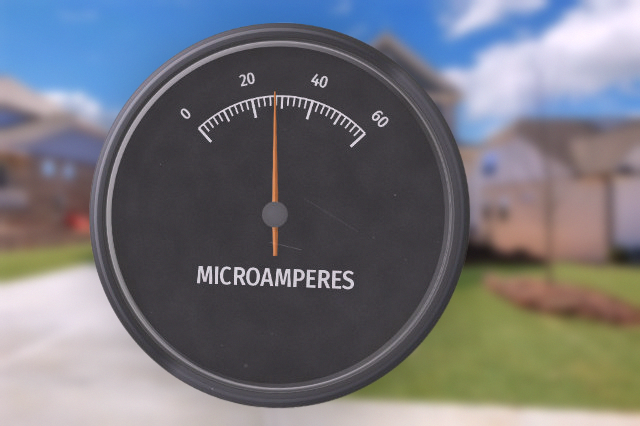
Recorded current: 28; µA
